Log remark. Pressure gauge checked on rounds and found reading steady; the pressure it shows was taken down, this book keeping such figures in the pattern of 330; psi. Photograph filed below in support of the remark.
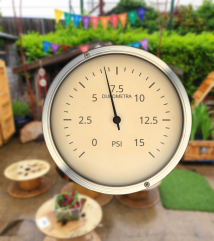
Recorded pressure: 6.75; psi
